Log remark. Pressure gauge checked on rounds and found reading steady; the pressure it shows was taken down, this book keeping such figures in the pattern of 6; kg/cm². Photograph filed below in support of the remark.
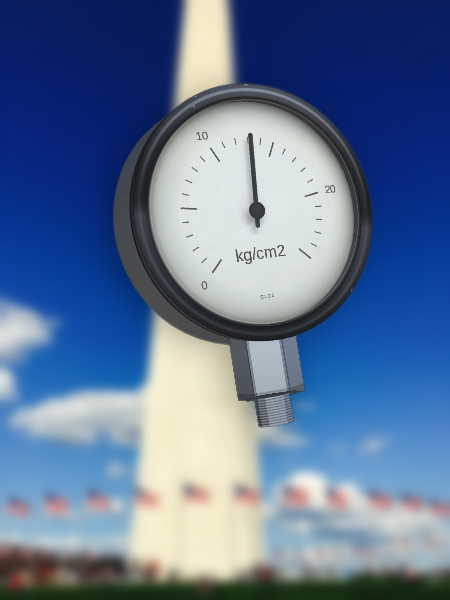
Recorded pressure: 13; kg/cm²
